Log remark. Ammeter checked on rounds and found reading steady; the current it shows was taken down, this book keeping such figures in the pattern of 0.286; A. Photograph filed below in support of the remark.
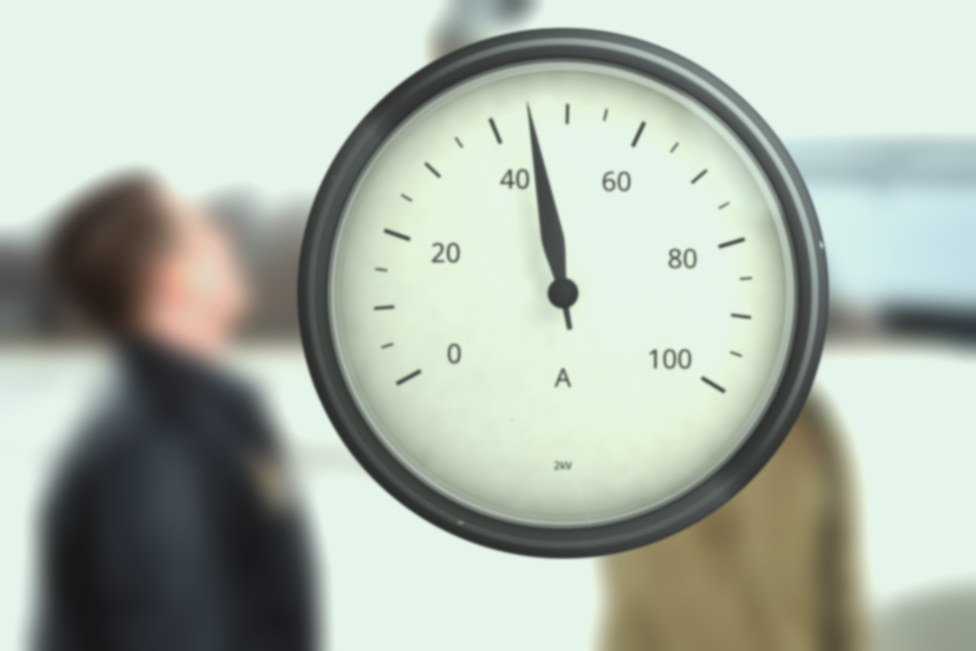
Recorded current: 45; A
